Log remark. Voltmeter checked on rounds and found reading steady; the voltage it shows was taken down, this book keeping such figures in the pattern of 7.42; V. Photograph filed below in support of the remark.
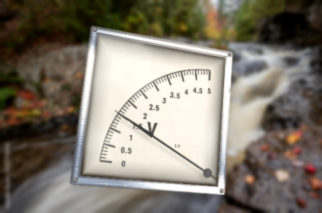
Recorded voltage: 1.5; V
